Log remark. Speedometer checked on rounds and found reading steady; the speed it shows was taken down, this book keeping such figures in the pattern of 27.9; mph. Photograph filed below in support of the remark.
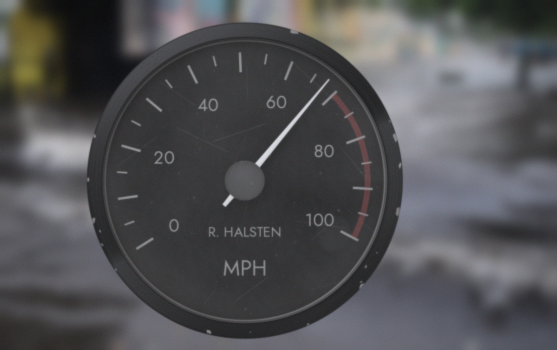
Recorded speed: 67.5; mph
